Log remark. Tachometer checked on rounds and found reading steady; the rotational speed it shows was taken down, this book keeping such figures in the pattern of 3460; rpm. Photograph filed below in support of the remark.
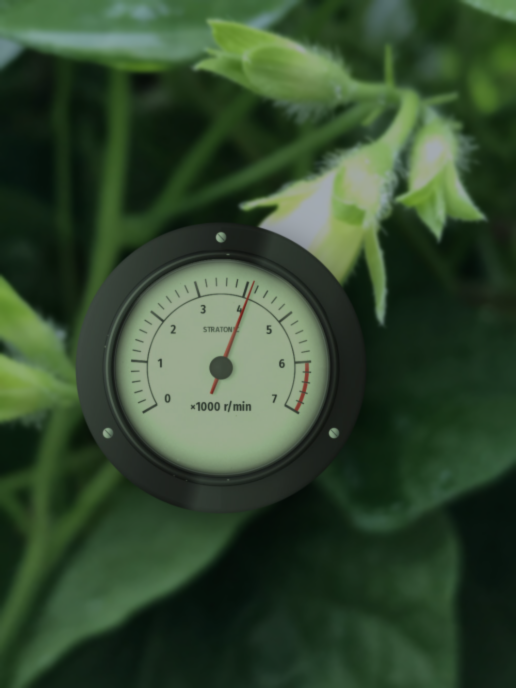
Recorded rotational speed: 4100; rpm
